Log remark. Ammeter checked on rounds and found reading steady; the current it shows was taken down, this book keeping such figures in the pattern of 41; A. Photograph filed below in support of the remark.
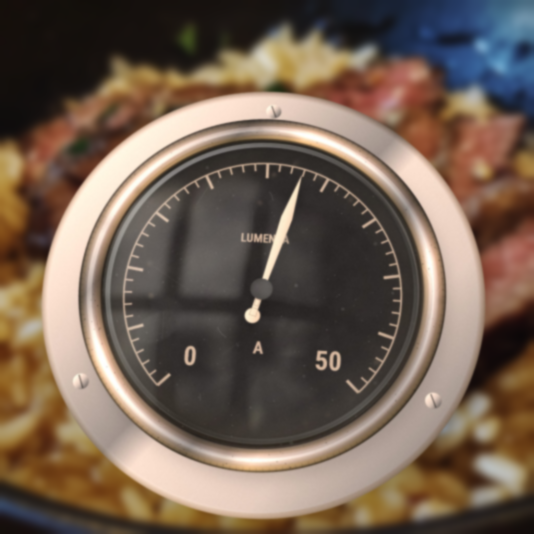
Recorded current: 28; A
